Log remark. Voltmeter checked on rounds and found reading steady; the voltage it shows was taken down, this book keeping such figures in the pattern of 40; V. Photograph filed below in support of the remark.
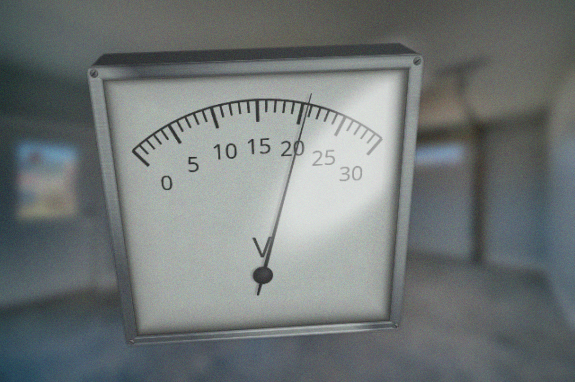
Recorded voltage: 20.5; V
